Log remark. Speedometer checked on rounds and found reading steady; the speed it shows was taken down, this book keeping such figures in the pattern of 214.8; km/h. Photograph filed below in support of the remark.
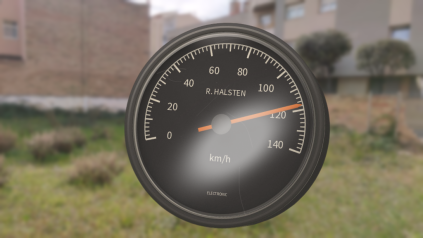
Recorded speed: 118; km/h
